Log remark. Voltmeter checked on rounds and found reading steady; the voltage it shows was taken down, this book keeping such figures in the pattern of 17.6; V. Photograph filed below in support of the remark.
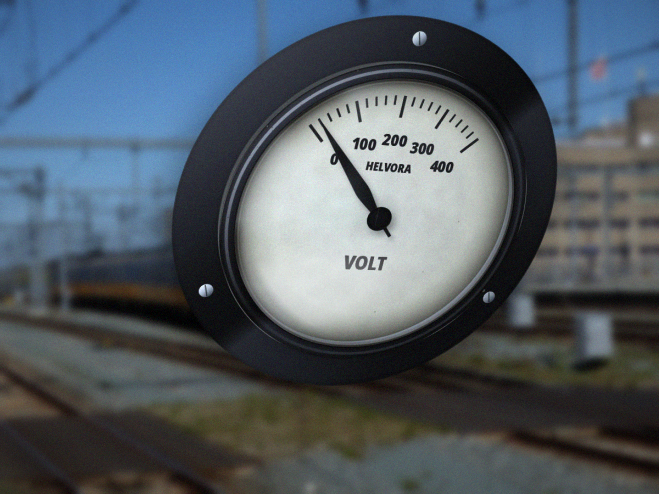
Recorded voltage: 20; V
